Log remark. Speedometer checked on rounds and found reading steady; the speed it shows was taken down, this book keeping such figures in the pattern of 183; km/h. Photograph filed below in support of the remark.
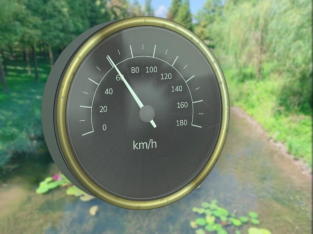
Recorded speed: 60; km/h
